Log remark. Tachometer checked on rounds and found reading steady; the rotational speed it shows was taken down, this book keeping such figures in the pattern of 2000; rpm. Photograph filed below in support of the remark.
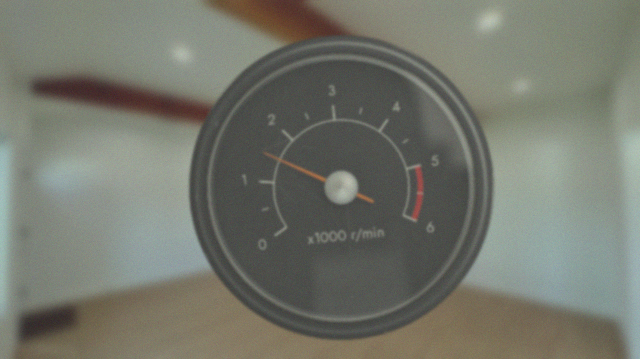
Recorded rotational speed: 1500; rpm
